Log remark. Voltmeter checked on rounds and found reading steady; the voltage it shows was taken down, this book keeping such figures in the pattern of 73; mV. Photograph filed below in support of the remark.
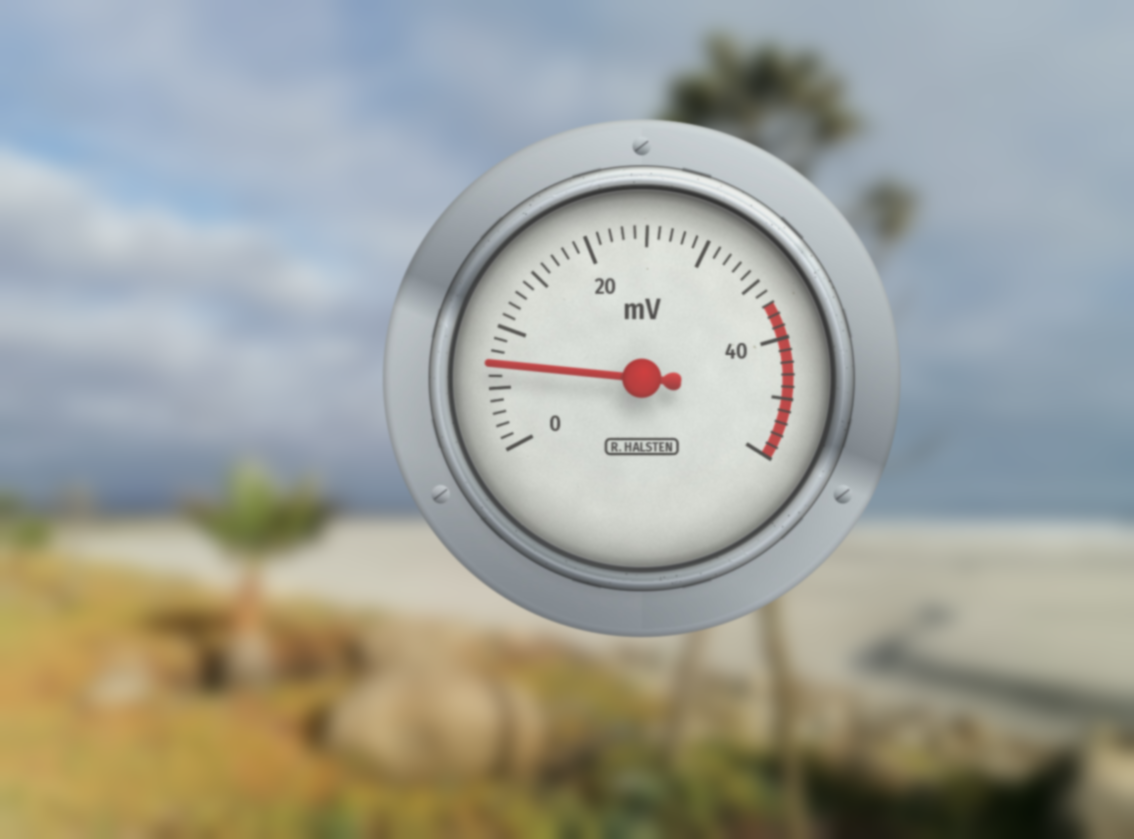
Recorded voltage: 7; mV
